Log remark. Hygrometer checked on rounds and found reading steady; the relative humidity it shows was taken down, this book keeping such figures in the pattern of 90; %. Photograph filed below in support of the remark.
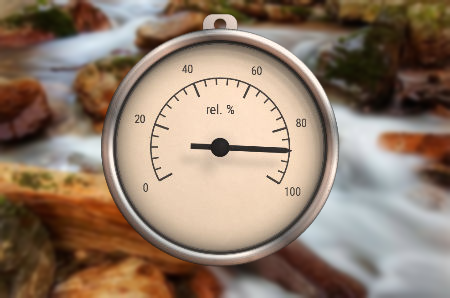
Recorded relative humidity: 88; %
